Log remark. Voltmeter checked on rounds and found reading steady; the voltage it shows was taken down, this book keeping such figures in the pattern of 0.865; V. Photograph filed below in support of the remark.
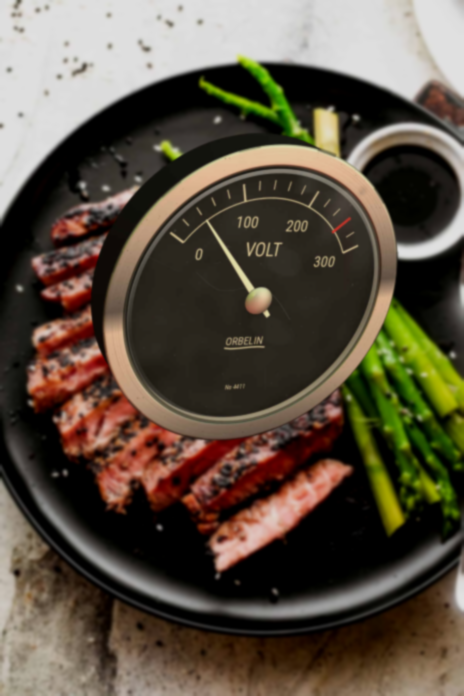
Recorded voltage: 40; V
